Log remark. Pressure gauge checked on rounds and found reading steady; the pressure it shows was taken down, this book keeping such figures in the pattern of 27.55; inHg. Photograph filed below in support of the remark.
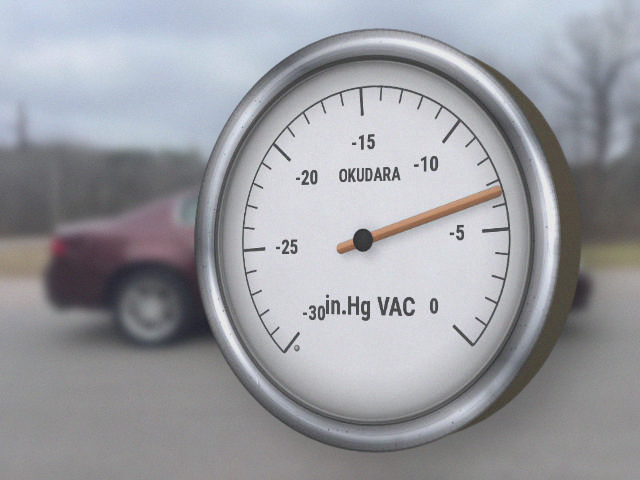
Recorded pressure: -6.5; inHg
